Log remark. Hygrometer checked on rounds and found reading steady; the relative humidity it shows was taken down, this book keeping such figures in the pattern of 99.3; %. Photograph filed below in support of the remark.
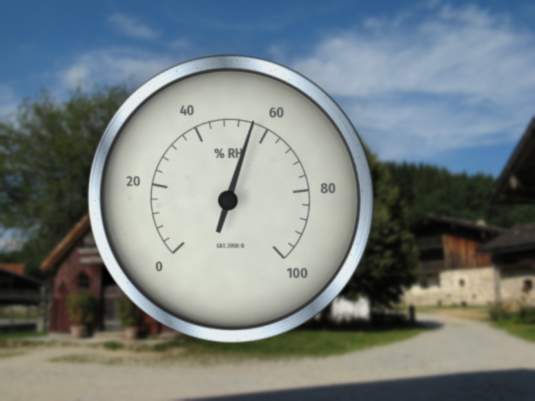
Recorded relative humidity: 56; %
